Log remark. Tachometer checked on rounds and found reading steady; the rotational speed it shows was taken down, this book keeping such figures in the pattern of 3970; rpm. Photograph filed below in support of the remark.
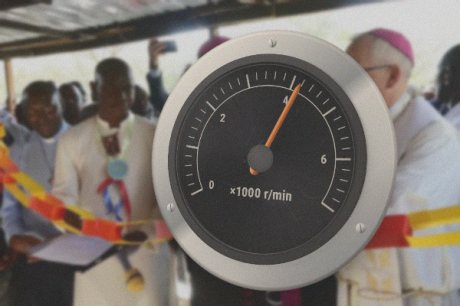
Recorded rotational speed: 4200; rpm
